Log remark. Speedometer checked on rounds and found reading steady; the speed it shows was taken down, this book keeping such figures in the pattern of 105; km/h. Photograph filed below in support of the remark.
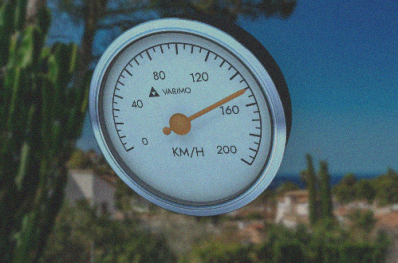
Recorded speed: 150; km/h
